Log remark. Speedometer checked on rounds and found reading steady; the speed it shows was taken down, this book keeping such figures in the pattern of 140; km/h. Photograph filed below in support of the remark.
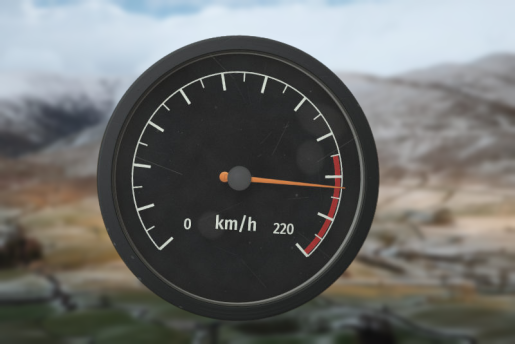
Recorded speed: 185; km/h
